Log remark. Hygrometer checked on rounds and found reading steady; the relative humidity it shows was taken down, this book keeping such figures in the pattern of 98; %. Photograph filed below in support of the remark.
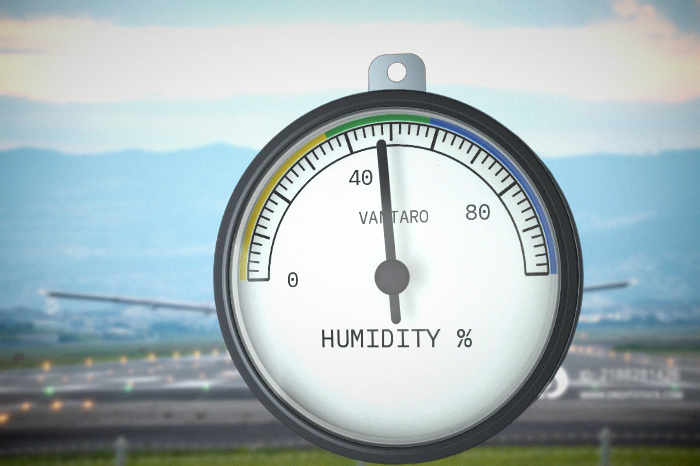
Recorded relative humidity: 48; %
